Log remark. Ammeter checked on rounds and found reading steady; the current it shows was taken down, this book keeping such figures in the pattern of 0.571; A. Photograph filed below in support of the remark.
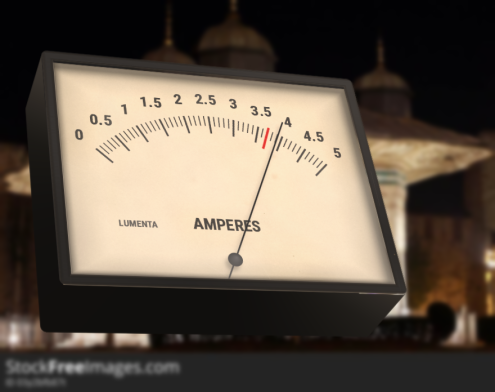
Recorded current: 3.9; A
